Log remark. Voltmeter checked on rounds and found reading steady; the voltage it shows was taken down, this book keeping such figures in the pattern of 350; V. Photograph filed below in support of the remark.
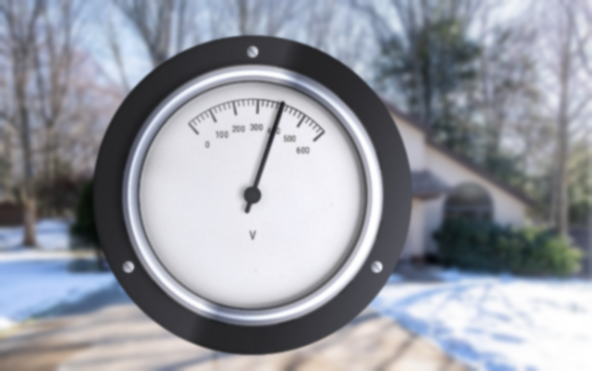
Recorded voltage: 400; V
